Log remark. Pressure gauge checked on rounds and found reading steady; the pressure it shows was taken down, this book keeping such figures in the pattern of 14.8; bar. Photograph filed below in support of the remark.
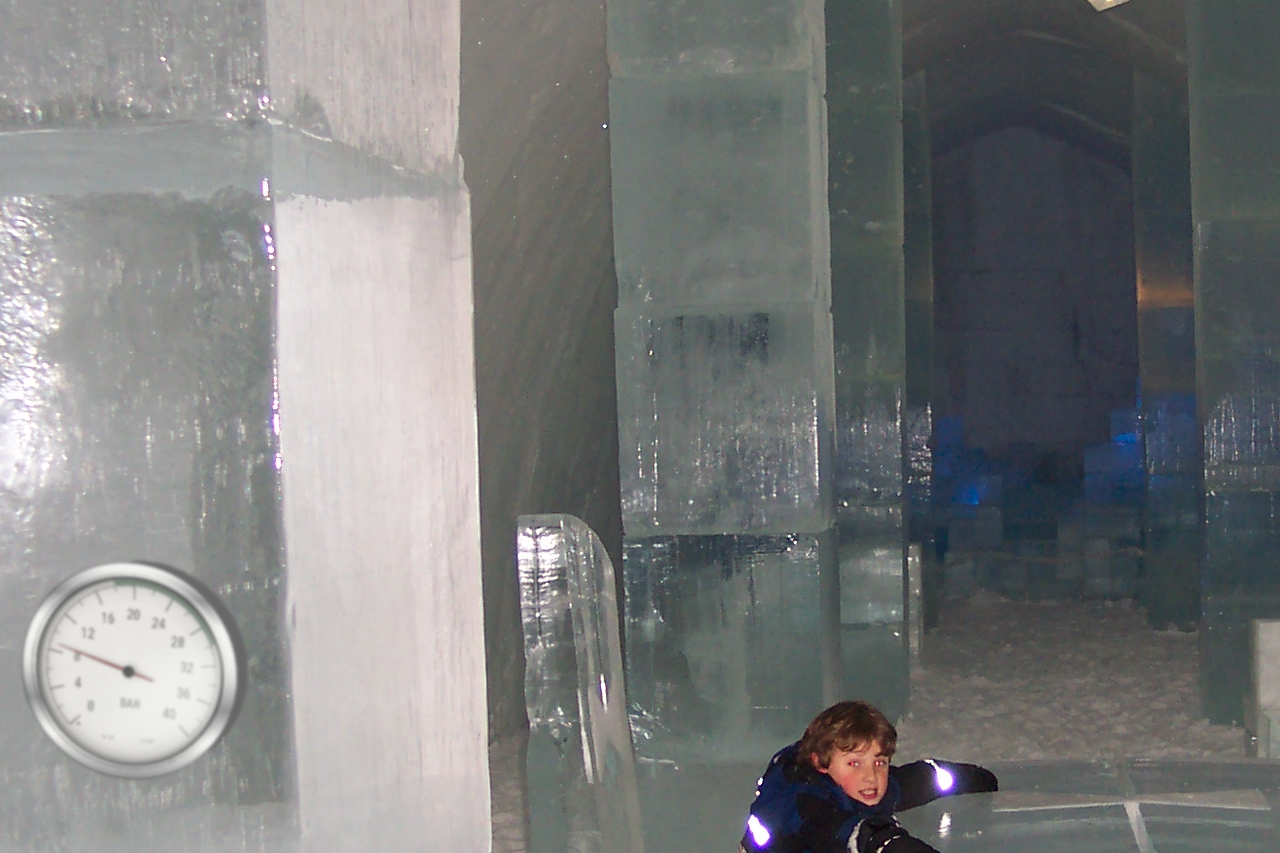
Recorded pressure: 9; bar
